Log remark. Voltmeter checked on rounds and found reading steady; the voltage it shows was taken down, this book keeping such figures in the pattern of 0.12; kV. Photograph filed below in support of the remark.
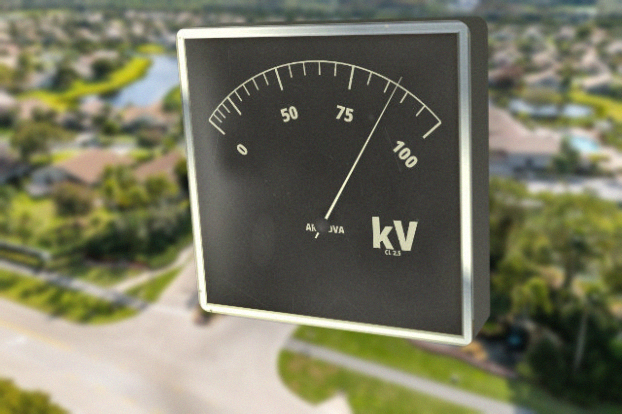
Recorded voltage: 87.5; kV
